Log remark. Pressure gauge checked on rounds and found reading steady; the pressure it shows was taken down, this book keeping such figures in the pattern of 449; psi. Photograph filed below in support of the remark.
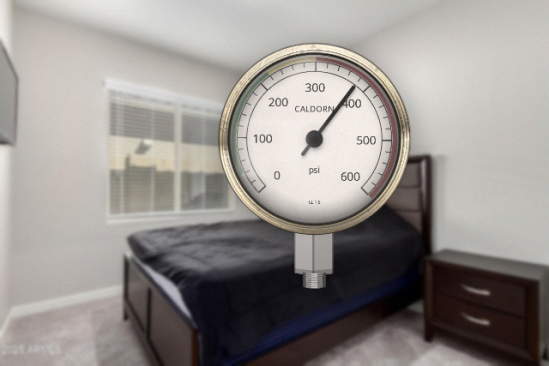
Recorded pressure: 380; psi
